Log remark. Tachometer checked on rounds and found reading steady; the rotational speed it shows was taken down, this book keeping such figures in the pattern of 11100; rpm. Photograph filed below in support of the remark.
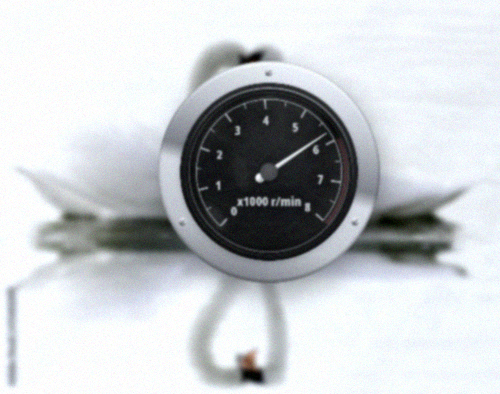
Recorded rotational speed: 5750; rpm
